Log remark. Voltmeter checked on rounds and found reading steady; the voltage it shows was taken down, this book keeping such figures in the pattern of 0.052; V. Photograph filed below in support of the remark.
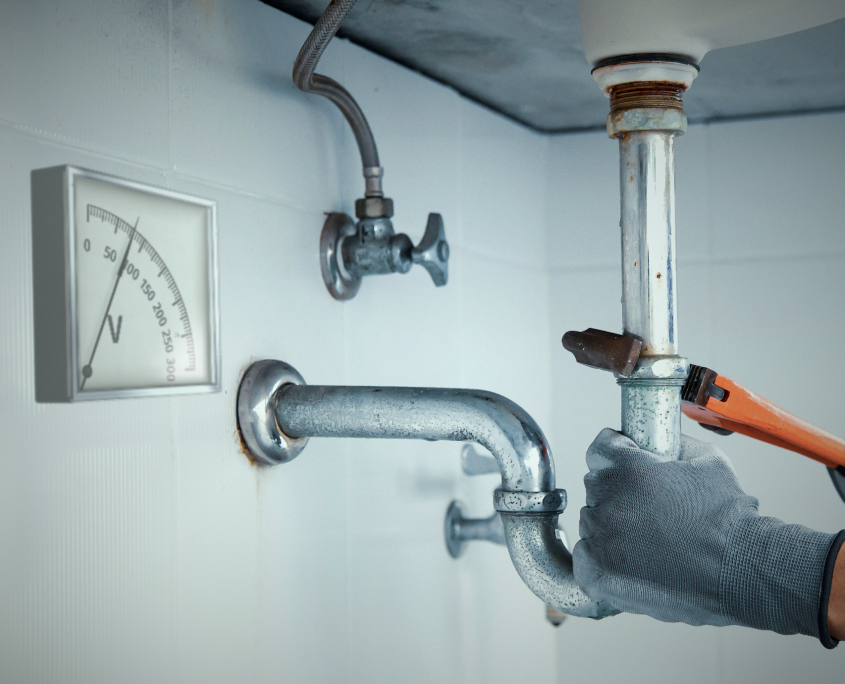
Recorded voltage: 75; V
